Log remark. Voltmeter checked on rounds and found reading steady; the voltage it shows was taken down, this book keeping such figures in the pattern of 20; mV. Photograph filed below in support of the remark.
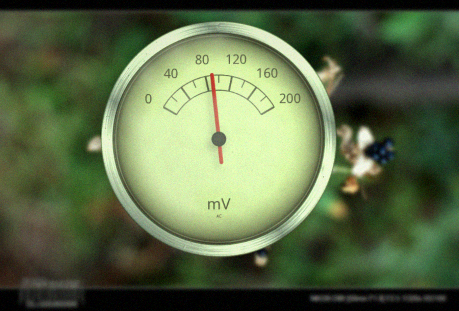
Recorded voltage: 90; mV
